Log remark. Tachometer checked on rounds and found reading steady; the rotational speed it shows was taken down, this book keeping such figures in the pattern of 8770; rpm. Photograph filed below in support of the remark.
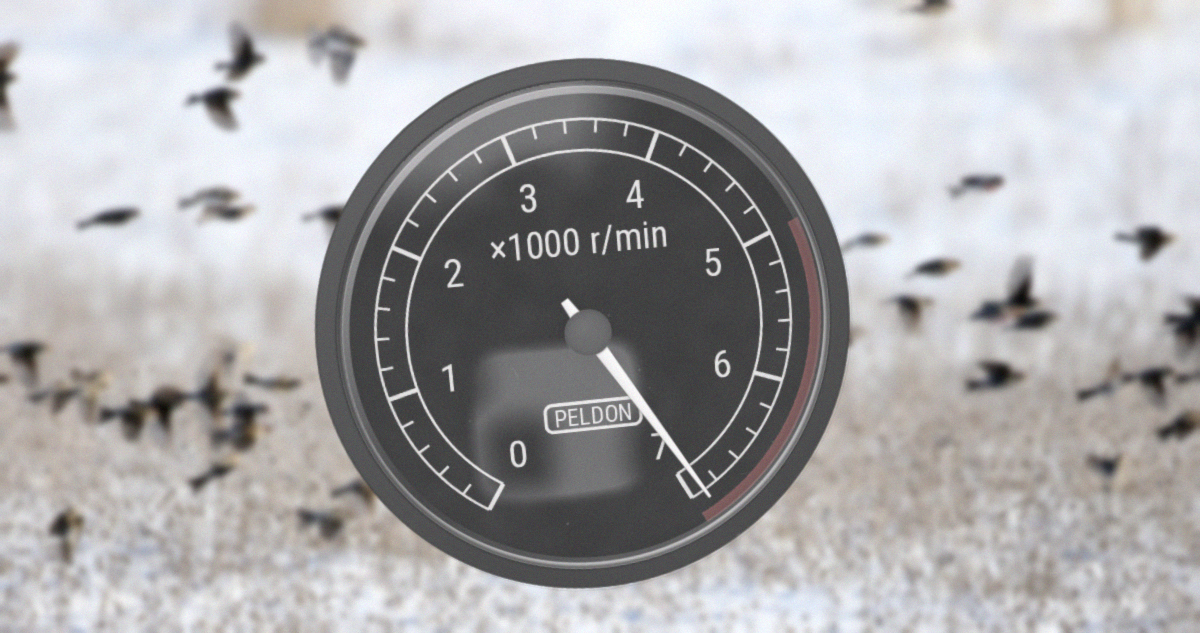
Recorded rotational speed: 6900; rpm
